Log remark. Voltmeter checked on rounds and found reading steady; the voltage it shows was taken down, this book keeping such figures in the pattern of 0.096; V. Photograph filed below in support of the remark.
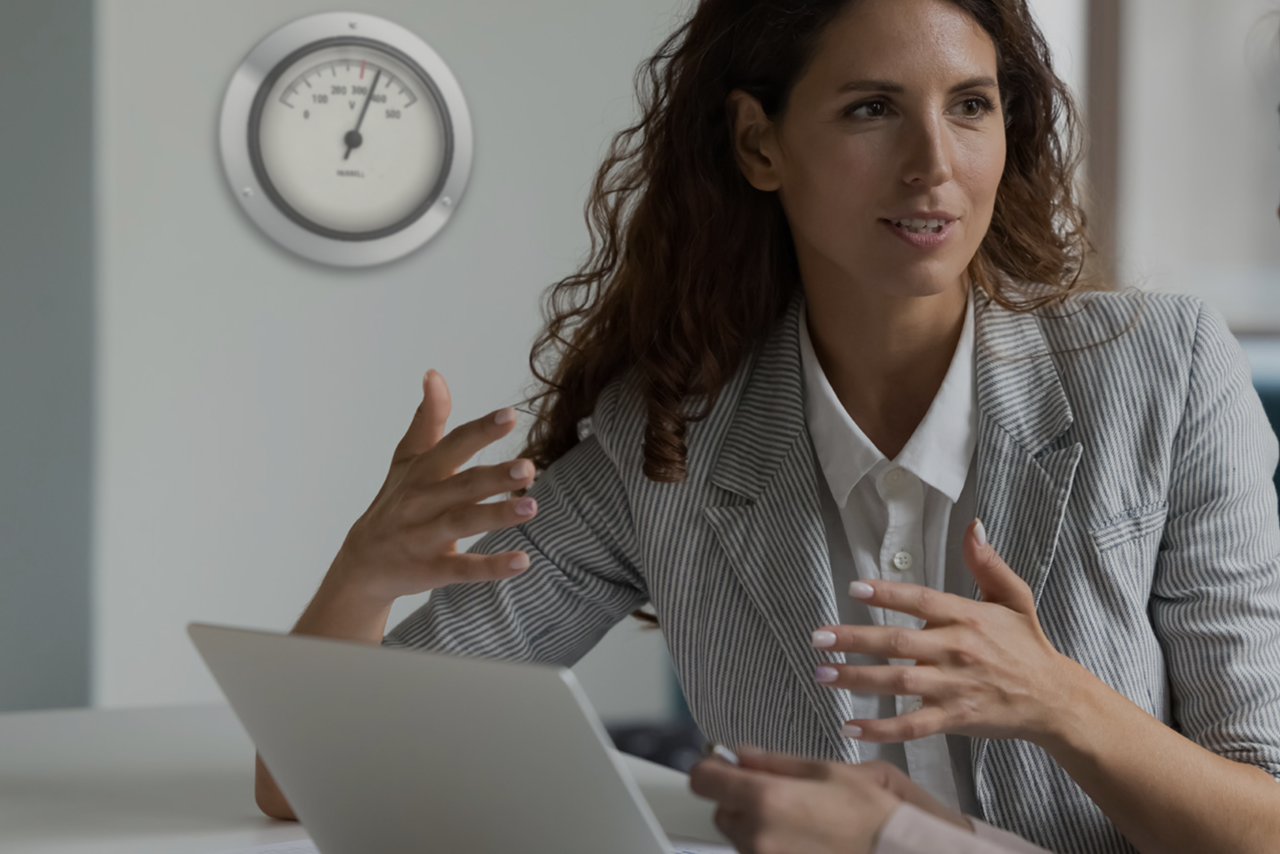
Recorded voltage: 350; V
